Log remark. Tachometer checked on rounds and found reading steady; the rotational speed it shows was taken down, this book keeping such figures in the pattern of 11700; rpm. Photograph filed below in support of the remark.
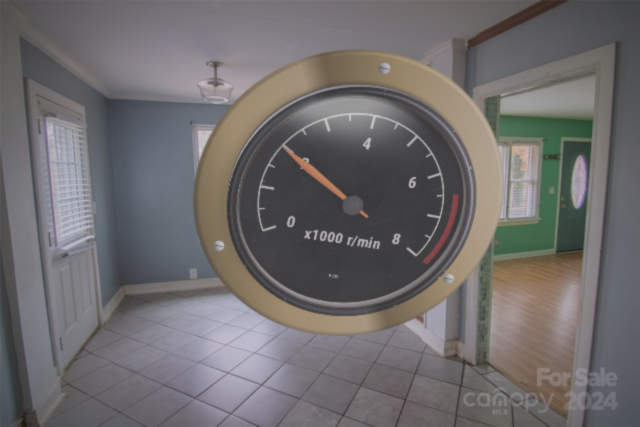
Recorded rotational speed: 2000; rpm
